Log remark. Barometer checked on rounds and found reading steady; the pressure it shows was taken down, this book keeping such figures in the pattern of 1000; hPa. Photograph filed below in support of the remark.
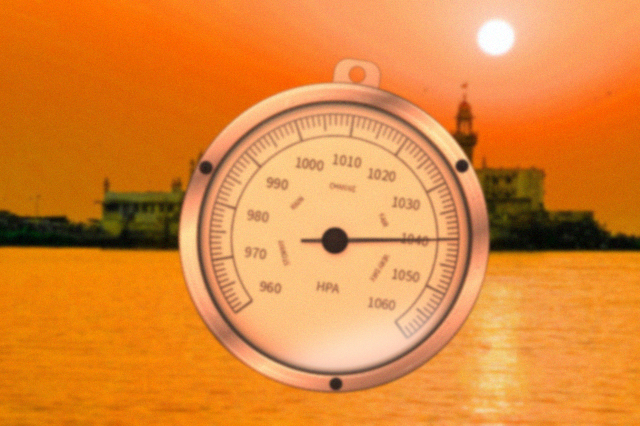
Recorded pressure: 1040; hPa
